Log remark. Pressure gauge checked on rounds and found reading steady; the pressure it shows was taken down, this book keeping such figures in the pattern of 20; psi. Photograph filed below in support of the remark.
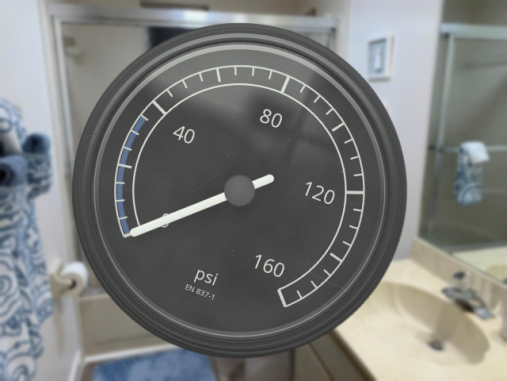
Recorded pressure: 0; psi
